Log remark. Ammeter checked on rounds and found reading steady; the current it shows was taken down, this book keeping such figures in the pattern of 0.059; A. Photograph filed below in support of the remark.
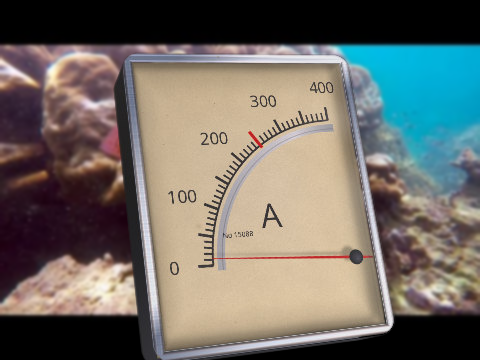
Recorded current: 10; A
